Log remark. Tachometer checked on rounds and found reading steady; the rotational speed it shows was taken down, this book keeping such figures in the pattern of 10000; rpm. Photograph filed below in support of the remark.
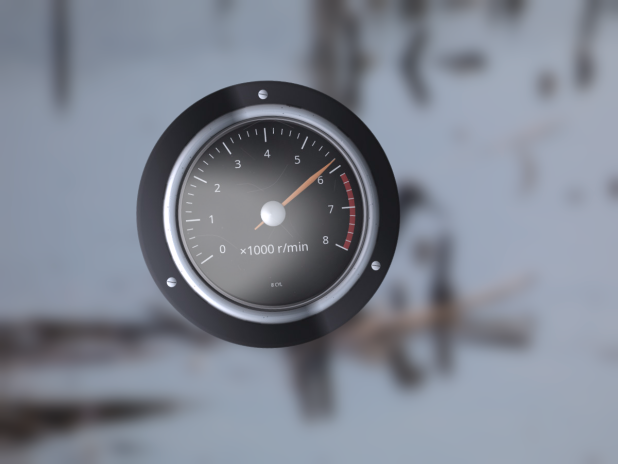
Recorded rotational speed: 5800; rpm
